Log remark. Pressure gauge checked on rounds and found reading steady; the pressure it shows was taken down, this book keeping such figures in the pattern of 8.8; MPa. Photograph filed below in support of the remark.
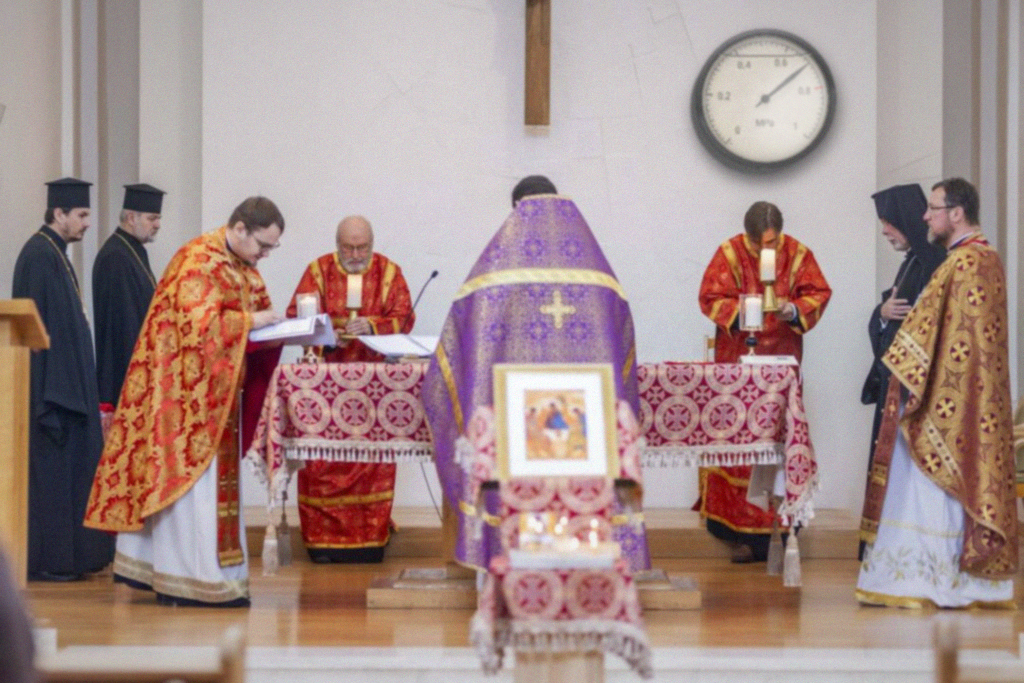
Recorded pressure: 0.7; MPa
